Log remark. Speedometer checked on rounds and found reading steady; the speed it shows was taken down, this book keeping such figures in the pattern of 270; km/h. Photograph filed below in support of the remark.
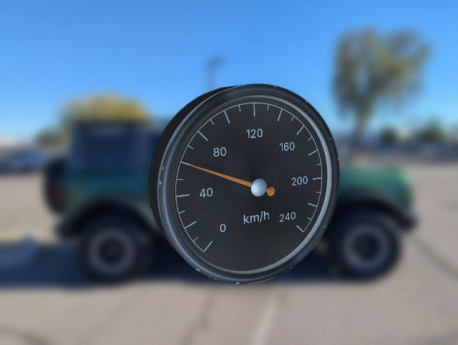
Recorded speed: 60; km/h
